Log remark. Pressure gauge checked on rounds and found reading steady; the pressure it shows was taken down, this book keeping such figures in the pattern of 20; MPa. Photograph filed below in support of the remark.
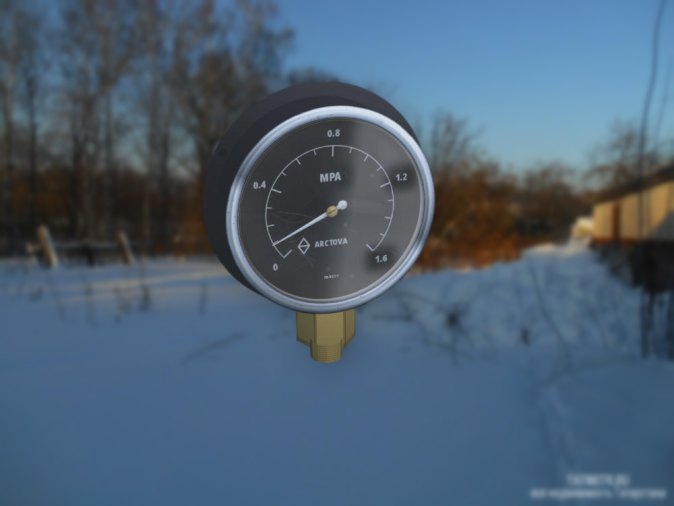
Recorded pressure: 0.1; MPa
